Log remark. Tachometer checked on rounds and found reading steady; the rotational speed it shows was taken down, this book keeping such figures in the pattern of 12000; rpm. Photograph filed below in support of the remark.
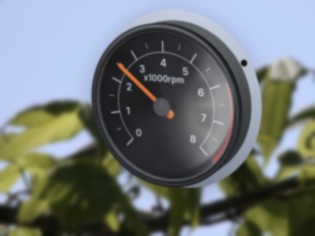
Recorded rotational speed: 2500; rpm
